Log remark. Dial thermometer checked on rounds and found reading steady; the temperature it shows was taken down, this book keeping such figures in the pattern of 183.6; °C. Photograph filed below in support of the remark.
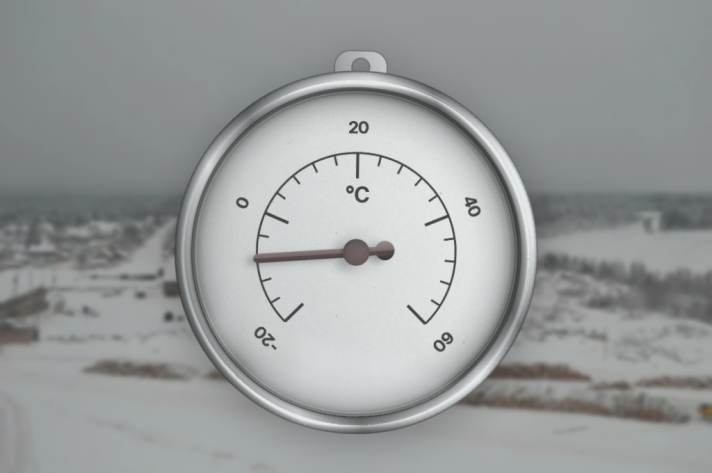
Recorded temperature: -8; °C
